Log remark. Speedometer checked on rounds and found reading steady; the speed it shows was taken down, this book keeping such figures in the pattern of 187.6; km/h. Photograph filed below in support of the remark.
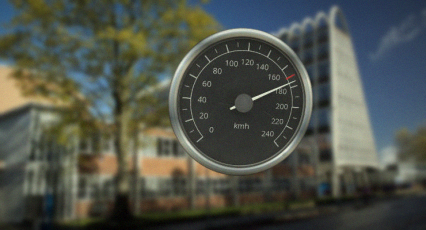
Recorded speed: 175; km/h
